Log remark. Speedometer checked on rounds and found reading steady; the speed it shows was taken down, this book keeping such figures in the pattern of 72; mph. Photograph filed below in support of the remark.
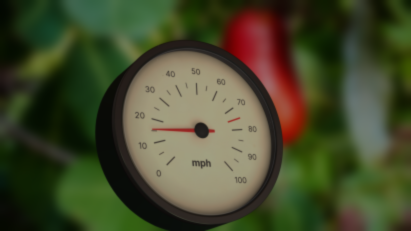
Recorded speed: 15; mph
